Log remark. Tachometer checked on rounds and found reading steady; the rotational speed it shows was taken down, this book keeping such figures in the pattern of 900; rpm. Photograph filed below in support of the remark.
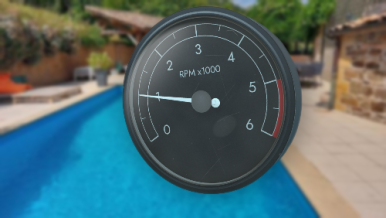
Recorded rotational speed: 1000; rpm
